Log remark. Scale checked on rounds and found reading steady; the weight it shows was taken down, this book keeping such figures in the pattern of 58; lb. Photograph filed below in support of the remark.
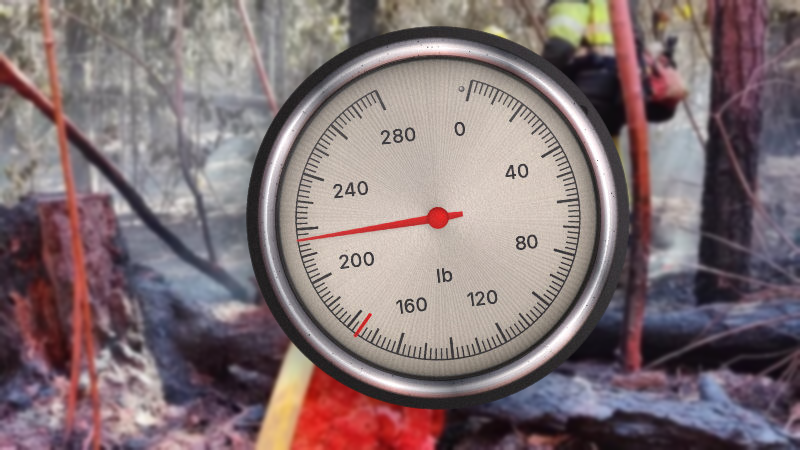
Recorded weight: 216; lb
